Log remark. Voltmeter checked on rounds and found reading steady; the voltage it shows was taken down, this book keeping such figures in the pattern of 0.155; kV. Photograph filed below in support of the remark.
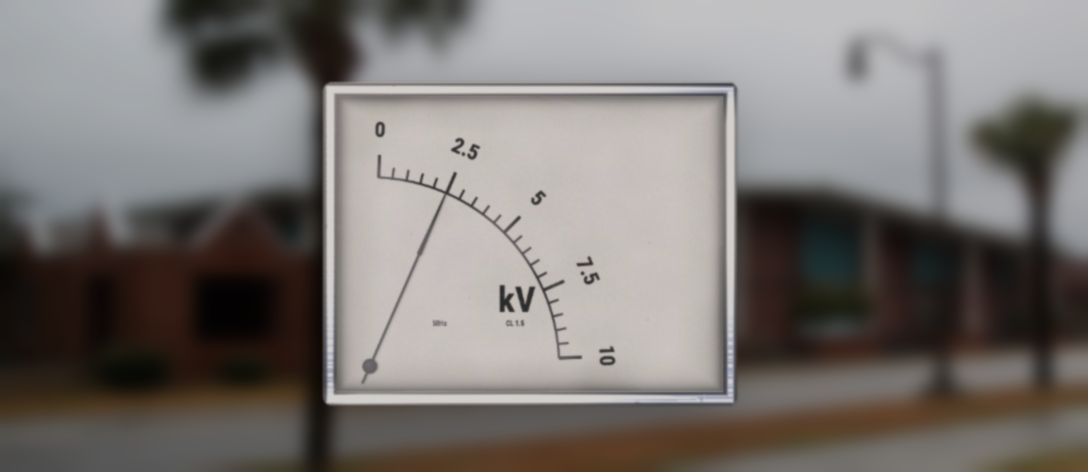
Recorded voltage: 2.5; kV
